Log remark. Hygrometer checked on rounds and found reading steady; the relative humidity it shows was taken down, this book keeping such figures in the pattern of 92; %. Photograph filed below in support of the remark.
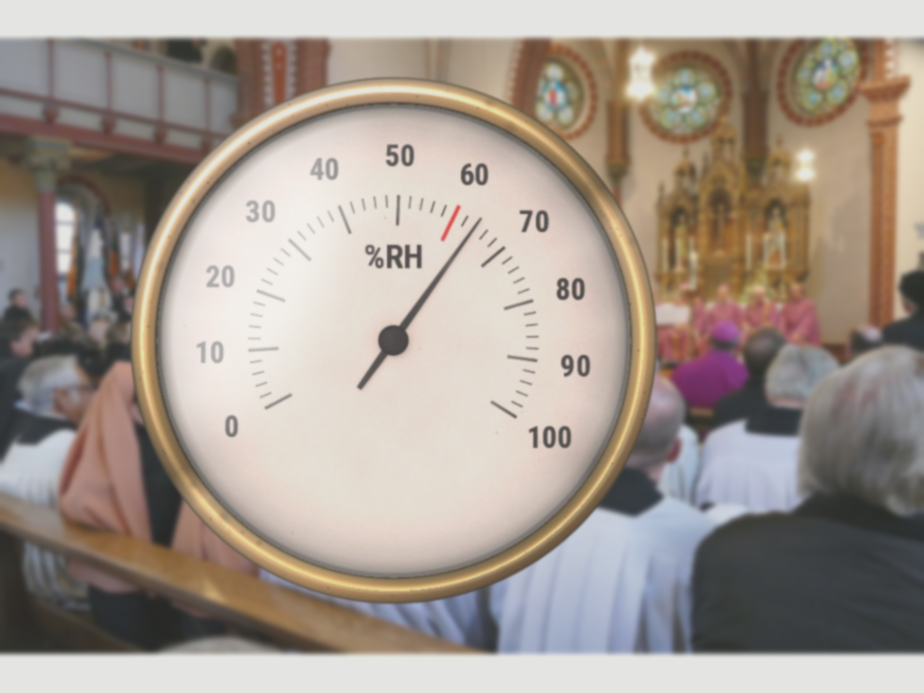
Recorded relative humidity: 64; %
